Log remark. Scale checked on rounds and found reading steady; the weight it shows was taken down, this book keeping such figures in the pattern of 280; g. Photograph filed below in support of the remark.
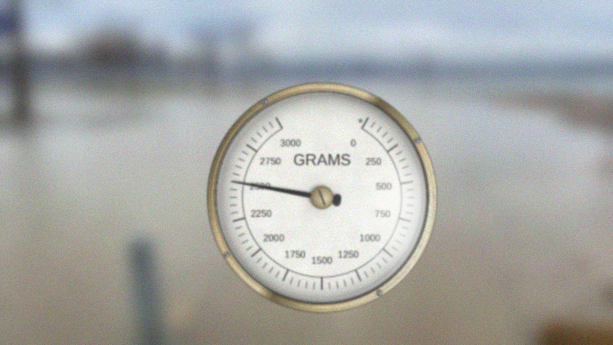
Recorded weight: 2500; g
